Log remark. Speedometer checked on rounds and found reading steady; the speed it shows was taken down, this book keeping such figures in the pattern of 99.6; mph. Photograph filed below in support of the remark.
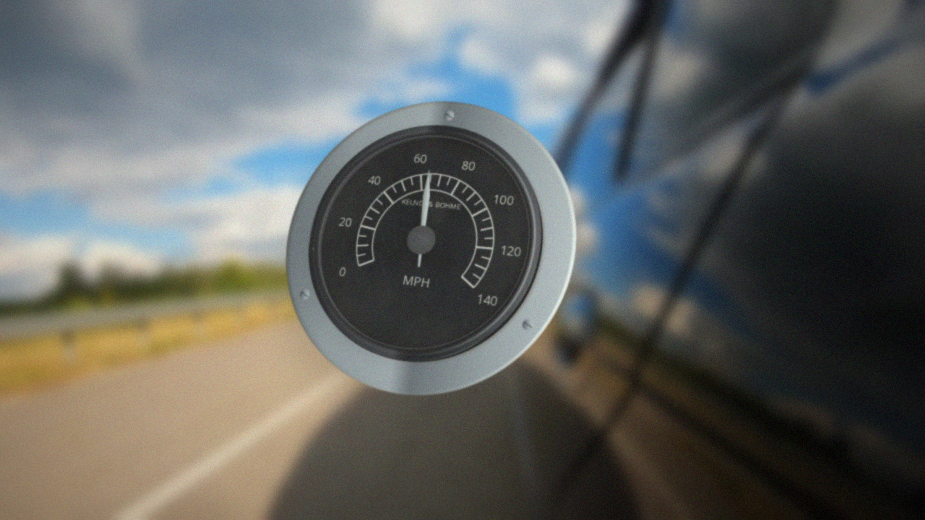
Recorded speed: 65; mph
